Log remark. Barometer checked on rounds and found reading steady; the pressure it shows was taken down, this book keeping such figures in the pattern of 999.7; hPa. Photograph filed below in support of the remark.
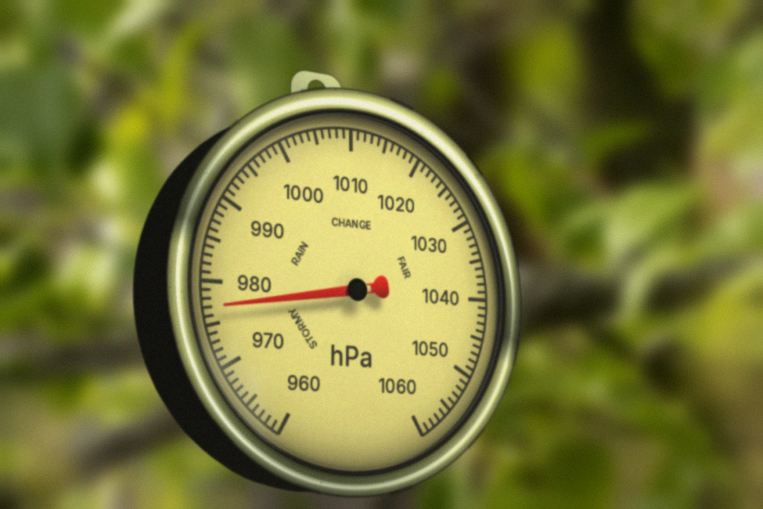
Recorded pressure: 977; hPa
